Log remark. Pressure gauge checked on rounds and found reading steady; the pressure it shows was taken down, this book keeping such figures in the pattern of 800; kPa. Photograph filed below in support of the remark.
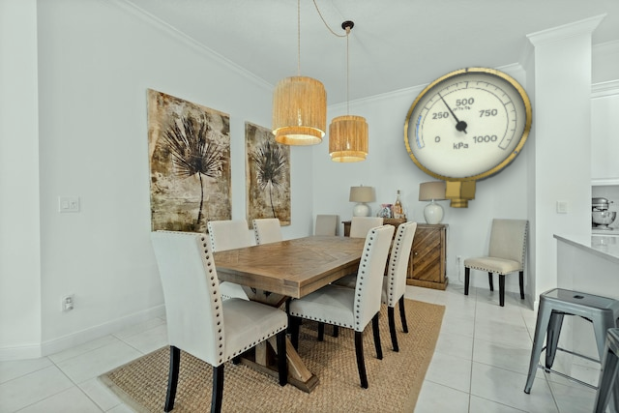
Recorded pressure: 350; kPa
